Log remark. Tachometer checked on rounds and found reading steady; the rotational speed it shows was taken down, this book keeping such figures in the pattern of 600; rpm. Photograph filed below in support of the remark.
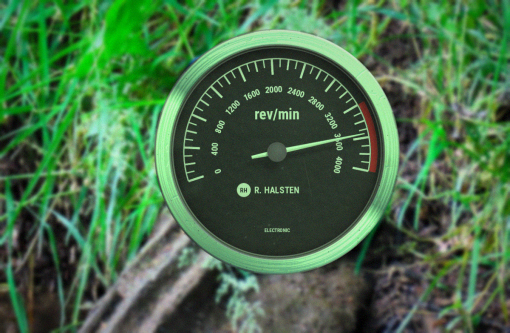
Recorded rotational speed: 3550; rpm
